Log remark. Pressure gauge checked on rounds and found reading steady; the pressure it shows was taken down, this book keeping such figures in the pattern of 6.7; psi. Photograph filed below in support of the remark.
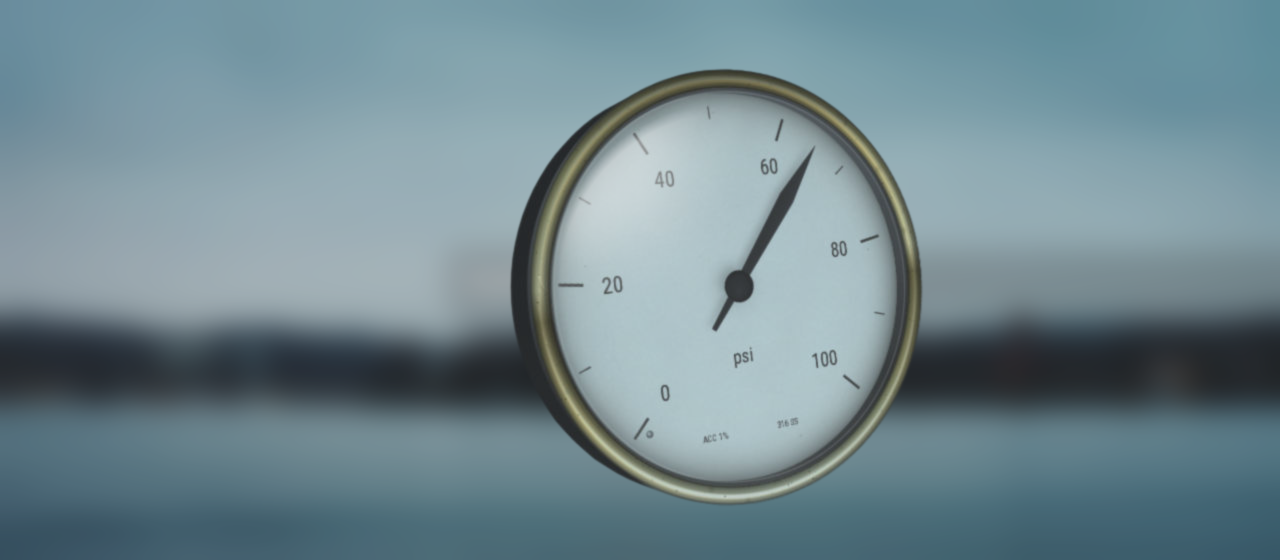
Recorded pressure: 65; psi
